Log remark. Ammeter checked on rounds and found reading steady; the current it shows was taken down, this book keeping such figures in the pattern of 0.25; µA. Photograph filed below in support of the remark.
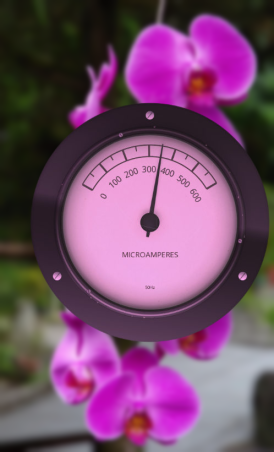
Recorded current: 350; µA
